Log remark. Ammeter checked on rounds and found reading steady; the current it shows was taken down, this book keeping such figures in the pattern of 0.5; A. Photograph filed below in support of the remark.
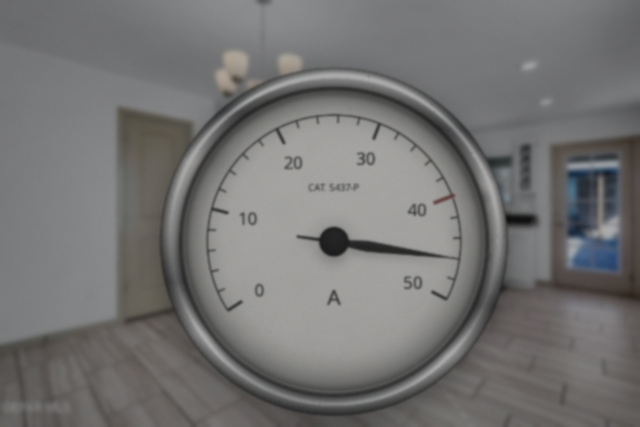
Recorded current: 46; A
